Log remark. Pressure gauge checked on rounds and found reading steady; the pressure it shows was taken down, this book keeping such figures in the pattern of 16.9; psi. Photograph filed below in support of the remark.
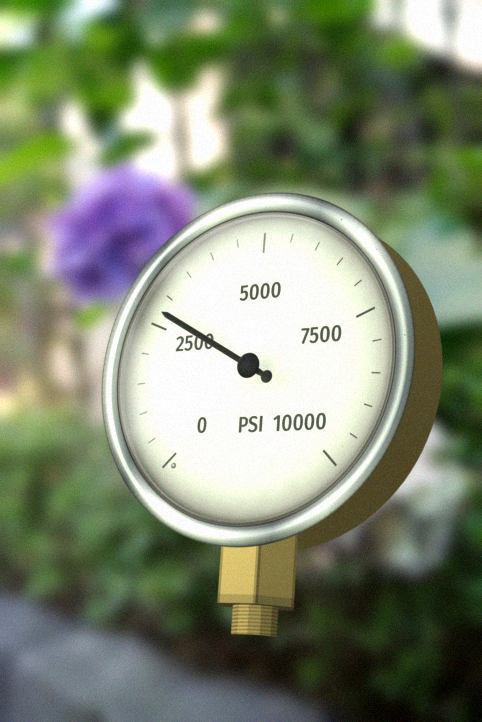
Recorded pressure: 2750; psi
